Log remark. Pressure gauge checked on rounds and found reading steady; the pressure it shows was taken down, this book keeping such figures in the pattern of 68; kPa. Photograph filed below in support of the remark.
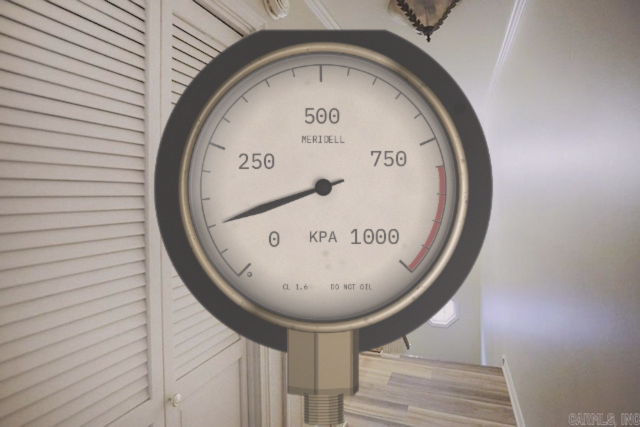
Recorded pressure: 100; kPa
